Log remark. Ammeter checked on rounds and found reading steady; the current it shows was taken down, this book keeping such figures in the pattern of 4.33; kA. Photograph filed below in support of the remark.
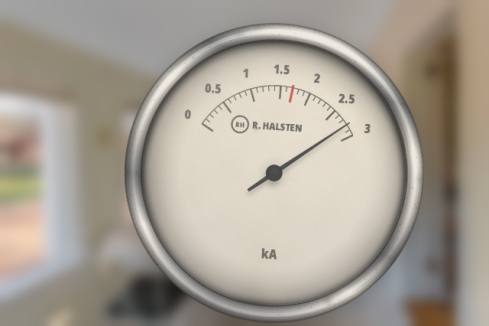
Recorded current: 2.8; kA
